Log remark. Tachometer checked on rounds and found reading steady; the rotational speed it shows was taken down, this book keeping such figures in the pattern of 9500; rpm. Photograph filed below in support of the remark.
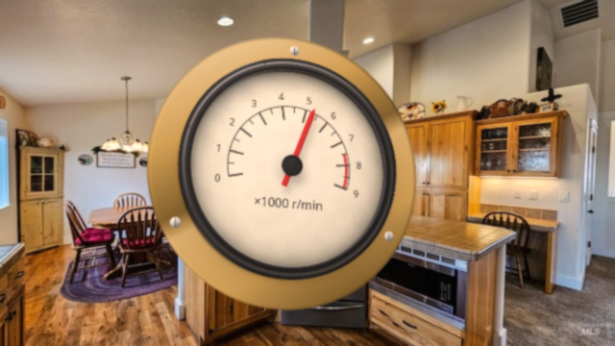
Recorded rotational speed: 5250; rpm
